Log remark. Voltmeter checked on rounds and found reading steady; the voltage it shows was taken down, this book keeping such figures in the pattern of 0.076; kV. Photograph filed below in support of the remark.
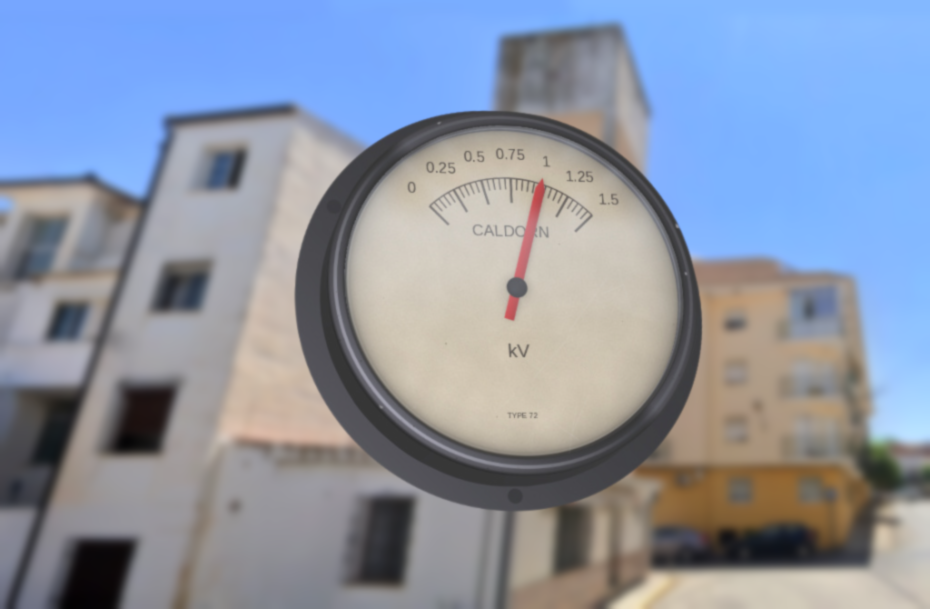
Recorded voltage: 1; kV
